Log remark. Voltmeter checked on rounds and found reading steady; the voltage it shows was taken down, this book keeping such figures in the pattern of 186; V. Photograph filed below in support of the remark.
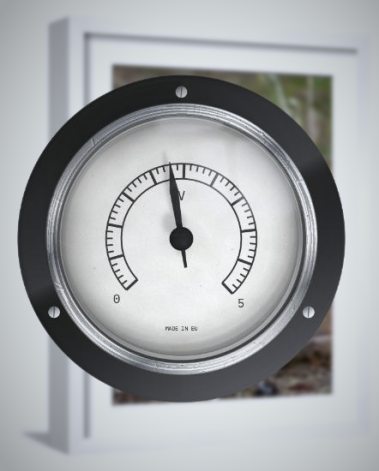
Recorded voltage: 2.3; V
